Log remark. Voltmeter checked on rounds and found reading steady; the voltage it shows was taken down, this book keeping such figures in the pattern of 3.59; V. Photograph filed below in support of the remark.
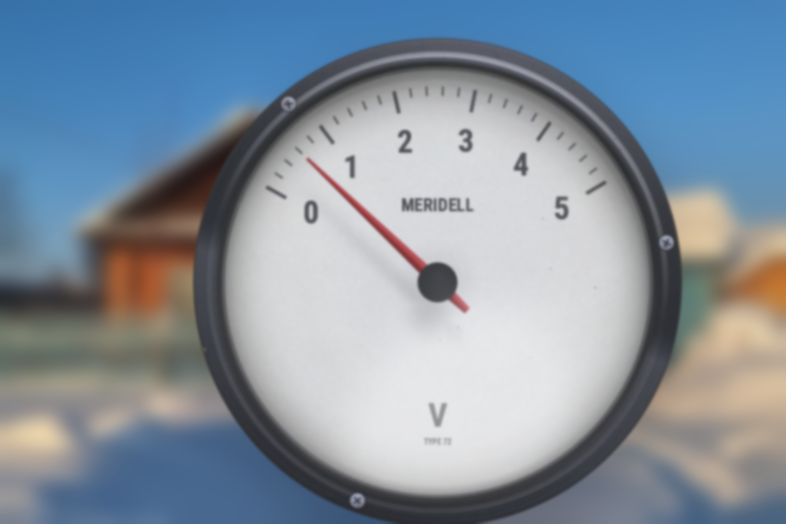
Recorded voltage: 0.6; V
